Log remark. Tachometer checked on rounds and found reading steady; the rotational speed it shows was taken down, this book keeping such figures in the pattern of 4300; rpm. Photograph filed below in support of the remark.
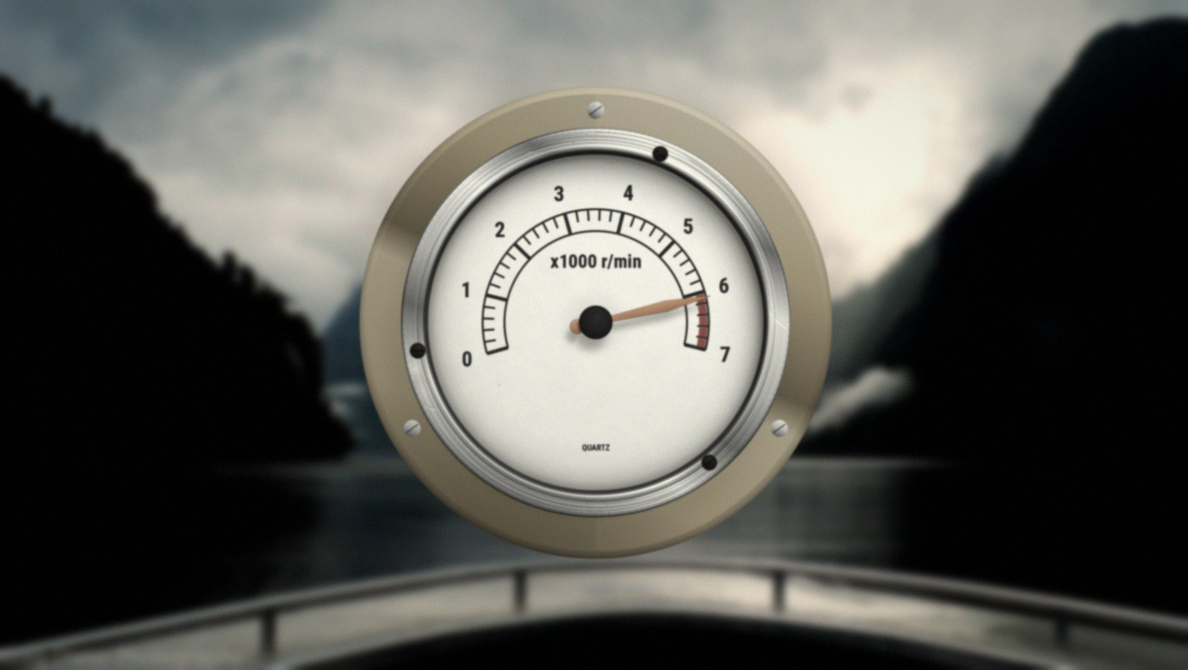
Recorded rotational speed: 6100; rpm
